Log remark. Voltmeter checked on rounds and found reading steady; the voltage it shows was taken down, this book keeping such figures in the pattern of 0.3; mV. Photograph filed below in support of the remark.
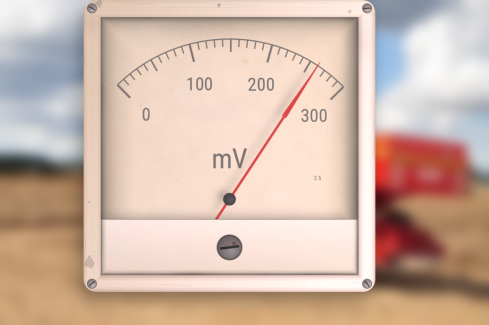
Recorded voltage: 260; mV
